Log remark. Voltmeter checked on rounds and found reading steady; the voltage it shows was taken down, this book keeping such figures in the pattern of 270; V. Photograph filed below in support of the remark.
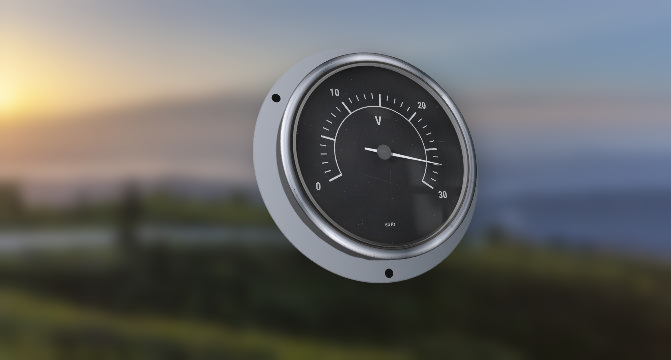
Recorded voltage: 27; V
